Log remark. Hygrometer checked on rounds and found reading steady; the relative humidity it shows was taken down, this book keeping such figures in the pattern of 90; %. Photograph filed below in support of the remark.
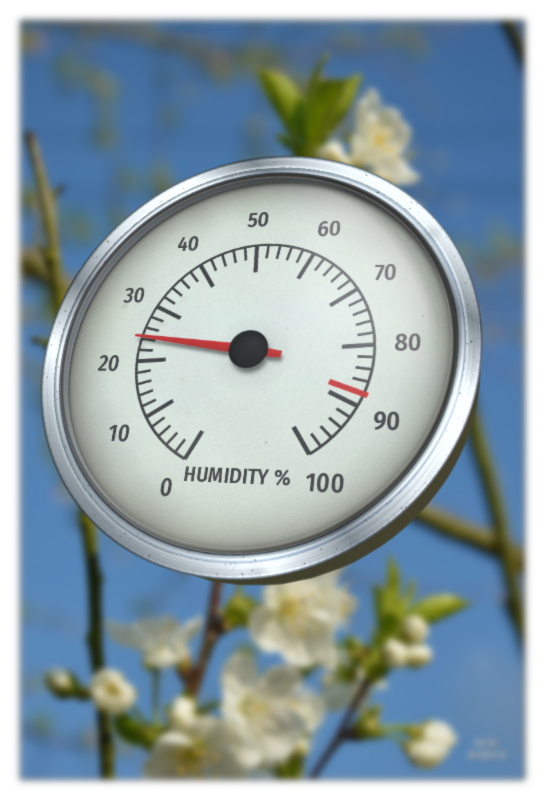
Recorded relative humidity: 24; %
